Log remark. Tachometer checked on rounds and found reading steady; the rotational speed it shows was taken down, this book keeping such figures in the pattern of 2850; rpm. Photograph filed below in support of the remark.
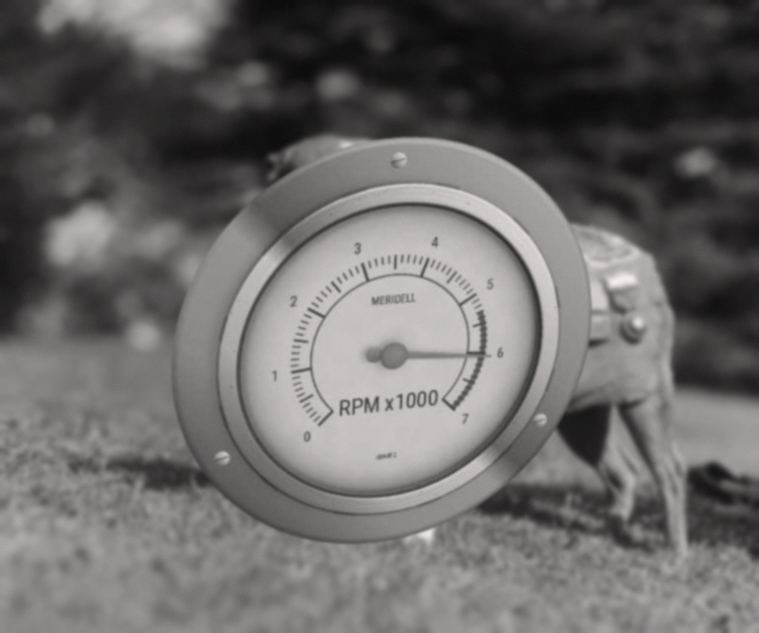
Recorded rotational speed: 6000; rpm
